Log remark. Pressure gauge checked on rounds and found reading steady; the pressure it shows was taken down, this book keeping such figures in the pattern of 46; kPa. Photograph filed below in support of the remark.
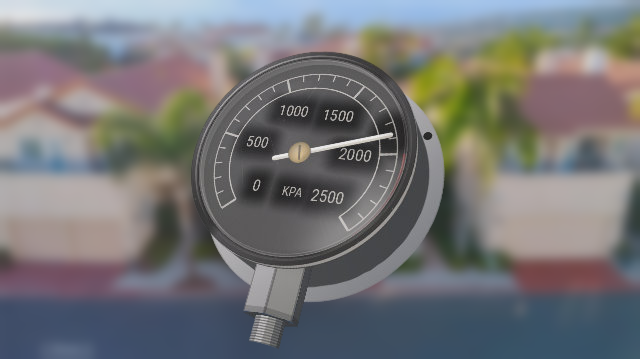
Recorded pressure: 1900; kPa
